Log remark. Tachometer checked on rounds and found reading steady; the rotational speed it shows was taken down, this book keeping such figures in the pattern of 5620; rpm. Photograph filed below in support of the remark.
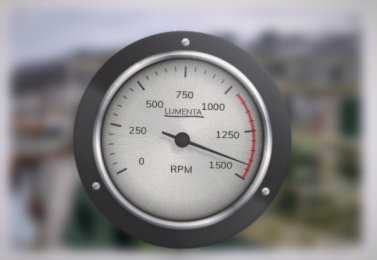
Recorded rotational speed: 1425; rpm
